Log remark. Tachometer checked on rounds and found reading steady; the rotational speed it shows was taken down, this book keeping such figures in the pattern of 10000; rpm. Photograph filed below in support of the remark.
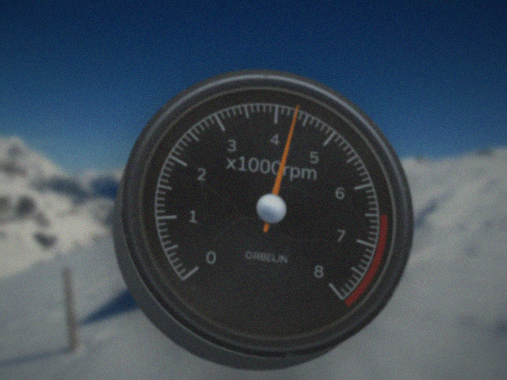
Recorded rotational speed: 4300; rpm
